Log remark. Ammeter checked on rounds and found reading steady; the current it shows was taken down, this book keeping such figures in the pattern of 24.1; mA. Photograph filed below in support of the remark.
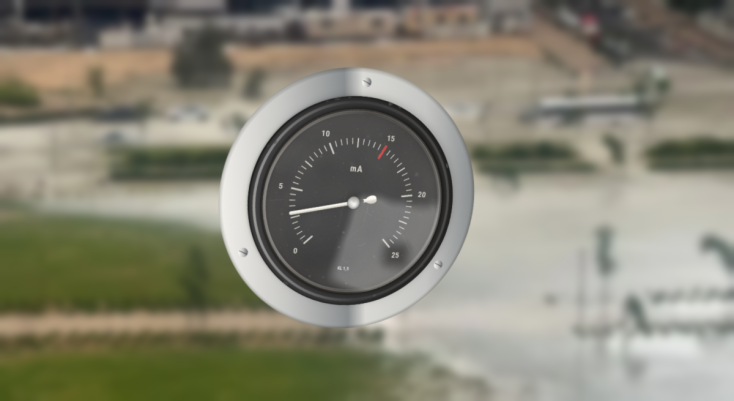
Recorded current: 3; mA
